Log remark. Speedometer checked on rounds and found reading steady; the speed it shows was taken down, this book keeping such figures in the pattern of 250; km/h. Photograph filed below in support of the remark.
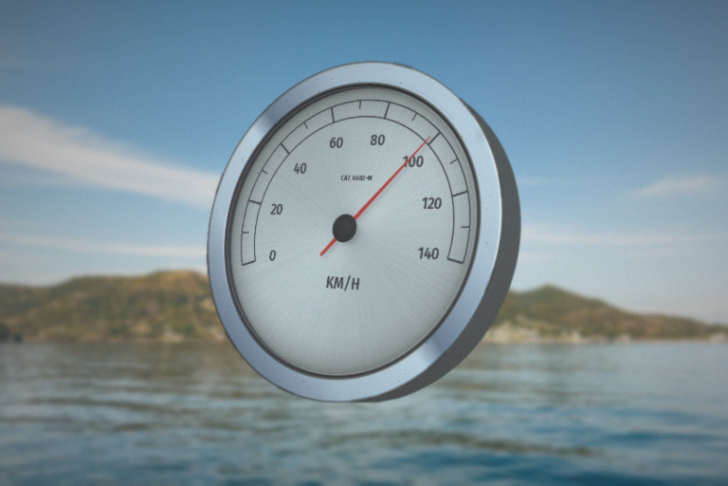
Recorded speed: 100; km/h
